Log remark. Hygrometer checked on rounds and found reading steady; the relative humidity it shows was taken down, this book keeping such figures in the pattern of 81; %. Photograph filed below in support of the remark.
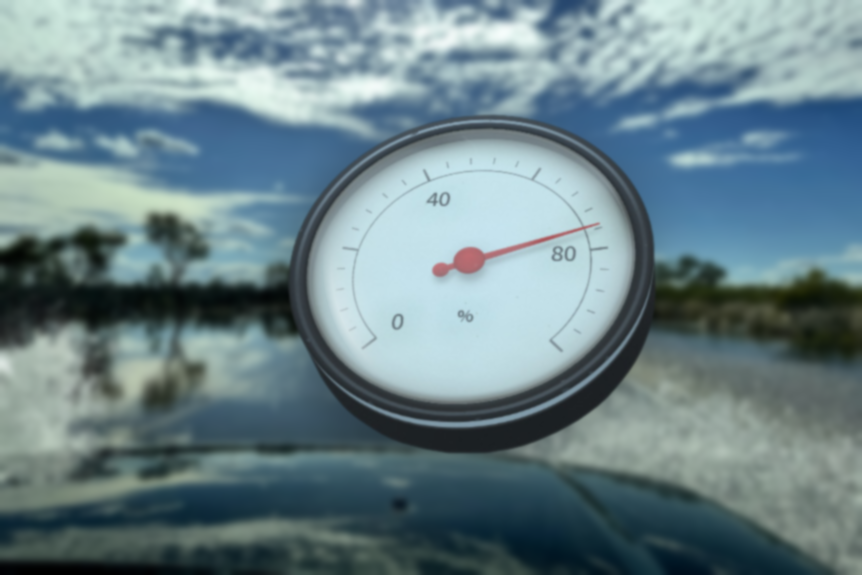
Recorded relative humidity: 76; %
